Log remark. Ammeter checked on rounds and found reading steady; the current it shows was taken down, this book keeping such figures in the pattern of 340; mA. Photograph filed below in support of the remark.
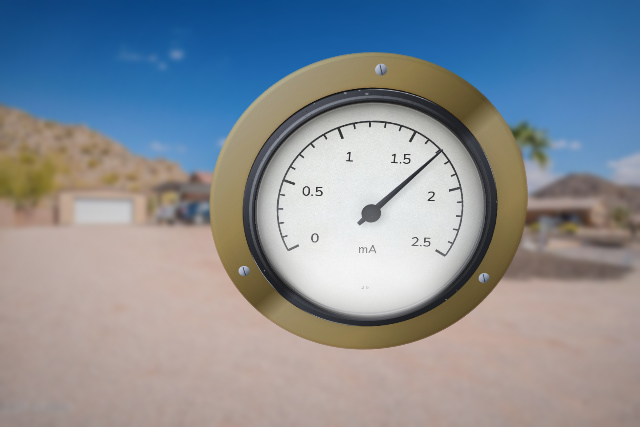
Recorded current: 1.7; mA
